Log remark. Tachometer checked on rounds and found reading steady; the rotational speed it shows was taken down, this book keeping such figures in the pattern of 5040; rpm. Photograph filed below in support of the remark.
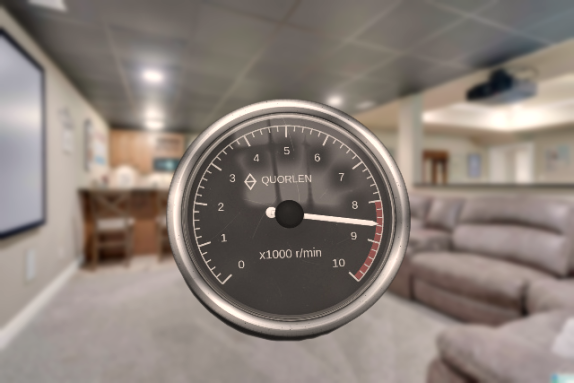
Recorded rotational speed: 8600; rpm
